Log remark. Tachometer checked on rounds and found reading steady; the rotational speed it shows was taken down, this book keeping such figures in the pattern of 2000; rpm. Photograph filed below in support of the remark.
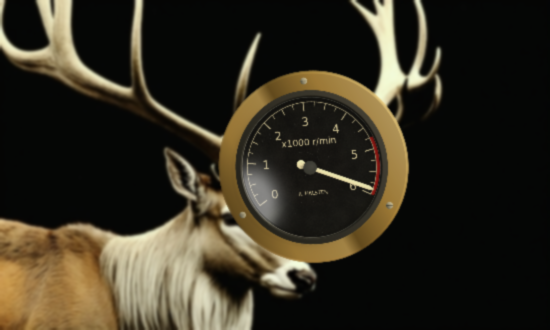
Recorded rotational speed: 5875; rpm
